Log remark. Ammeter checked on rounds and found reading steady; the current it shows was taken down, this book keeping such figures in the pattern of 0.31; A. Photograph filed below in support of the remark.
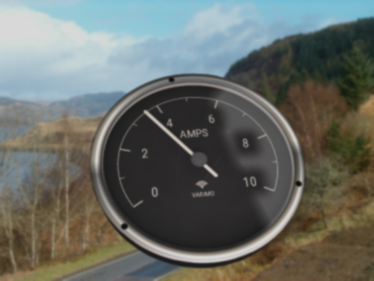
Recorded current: 3.5; A
